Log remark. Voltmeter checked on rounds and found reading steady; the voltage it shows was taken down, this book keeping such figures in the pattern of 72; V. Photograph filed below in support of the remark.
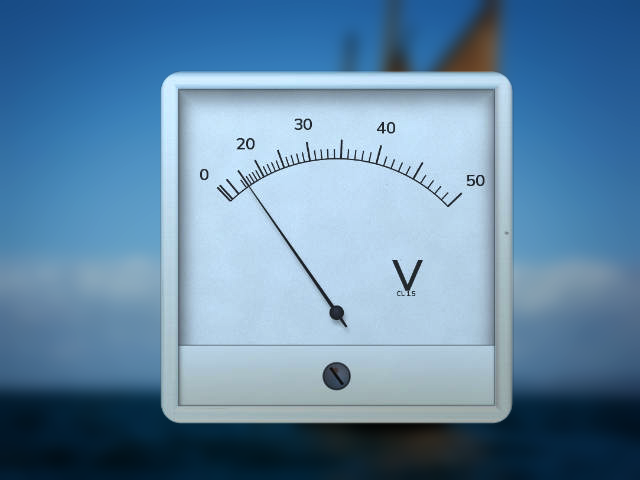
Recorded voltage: 15; V
